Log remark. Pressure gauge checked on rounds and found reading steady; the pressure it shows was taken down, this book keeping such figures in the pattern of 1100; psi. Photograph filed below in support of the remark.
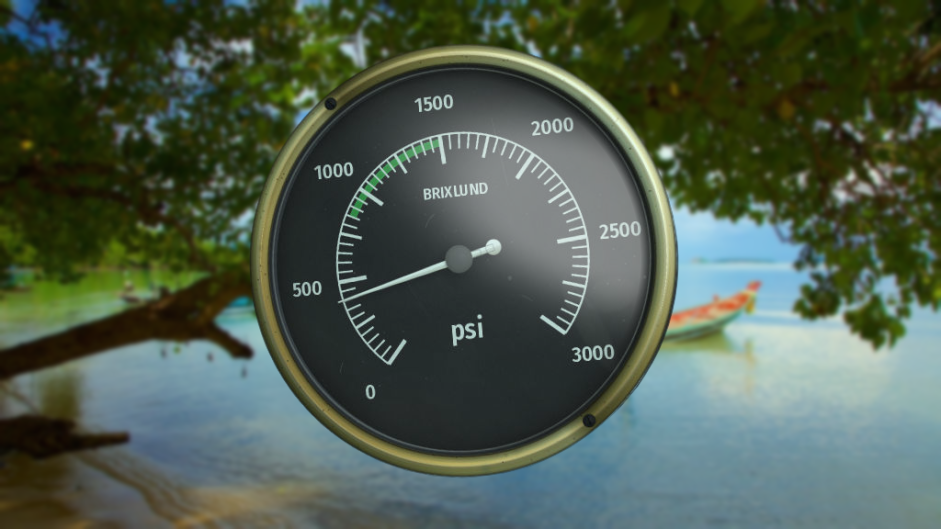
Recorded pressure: 400; psi
